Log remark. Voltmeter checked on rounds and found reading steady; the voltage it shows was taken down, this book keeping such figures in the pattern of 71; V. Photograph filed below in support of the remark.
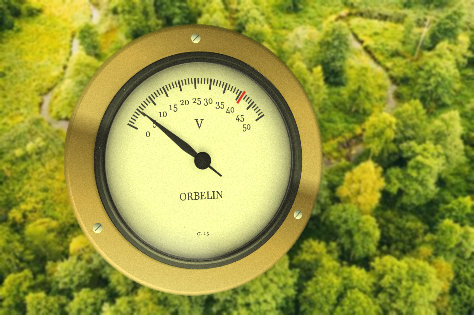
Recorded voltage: 5; V
